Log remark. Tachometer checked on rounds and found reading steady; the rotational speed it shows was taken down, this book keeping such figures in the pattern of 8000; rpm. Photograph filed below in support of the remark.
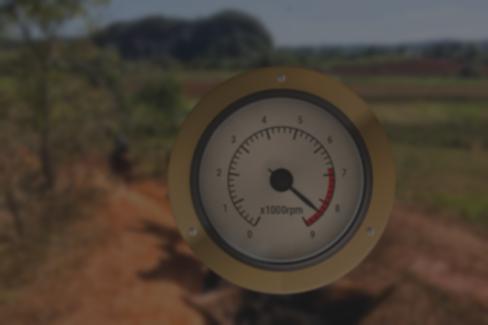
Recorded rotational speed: 8400; rpm
